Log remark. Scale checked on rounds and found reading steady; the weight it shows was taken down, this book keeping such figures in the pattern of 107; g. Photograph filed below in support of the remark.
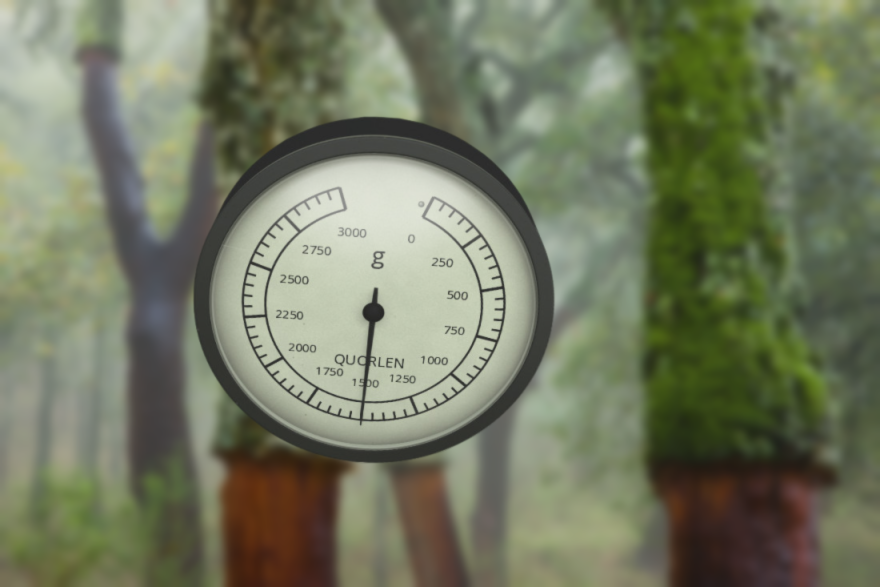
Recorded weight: 1500; g
